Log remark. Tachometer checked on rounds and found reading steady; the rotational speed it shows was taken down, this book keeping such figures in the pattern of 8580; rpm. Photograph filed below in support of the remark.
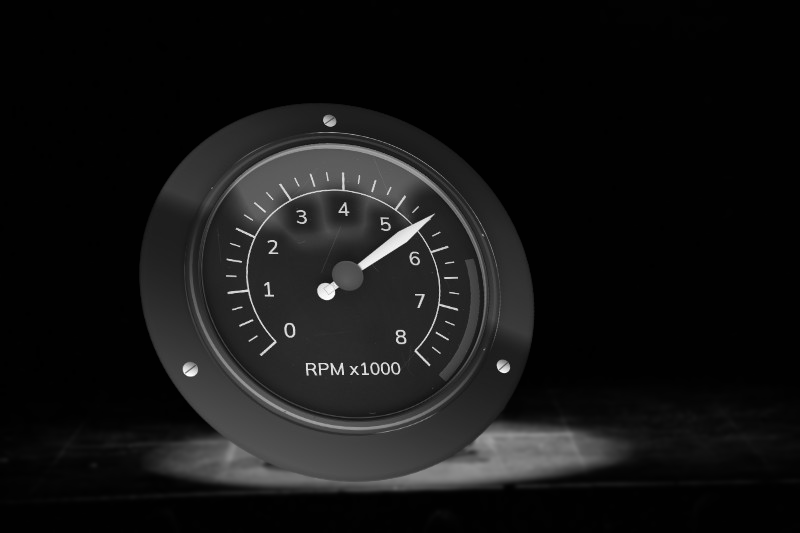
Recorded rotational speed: 5500; rpm
